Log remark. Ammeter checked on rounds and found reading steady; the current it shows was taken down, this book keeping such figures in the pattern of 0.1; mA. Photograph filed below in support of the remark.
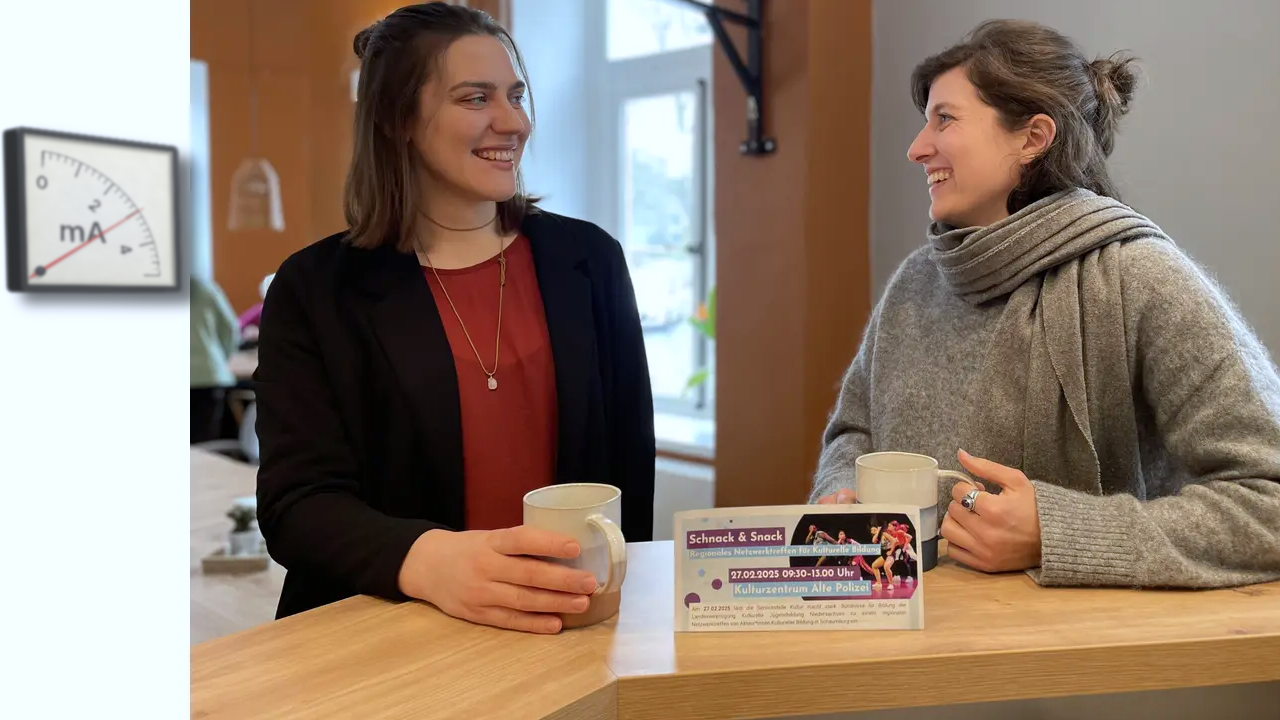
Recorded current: 3; mA
